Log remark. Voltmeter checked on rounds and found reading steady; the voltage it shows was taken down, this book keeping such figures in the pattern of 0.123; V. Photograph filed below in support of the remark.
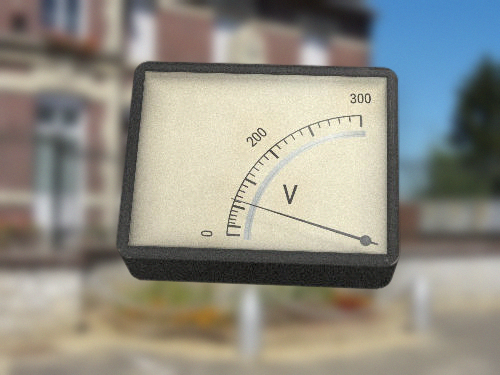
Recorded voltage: 110; V
